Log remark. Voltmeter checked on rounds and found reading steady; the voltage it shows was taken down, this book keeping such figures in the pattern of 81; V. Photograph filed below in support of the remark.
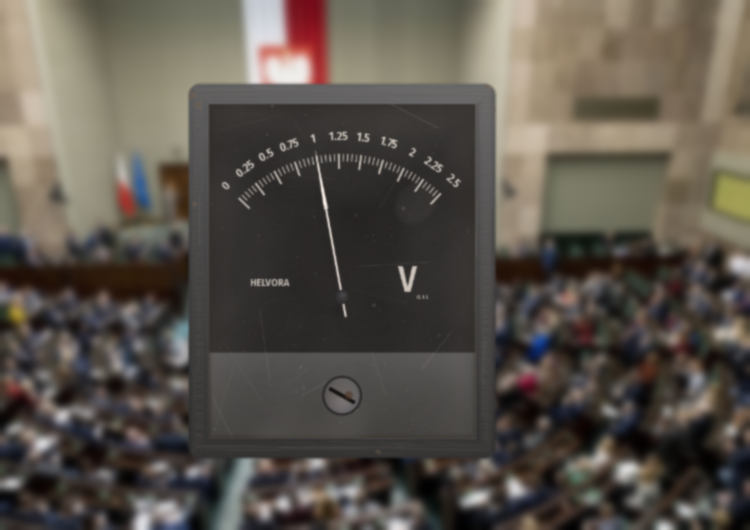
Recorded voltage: 1; V
